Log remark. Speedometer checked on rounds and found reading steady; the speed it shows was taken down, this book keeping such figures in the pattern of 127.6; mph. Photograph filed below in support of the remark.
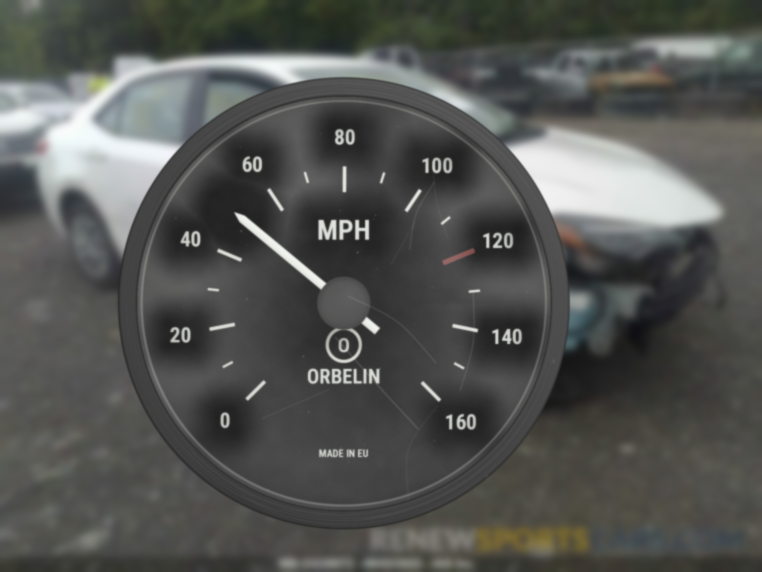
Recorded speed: 50; mph
